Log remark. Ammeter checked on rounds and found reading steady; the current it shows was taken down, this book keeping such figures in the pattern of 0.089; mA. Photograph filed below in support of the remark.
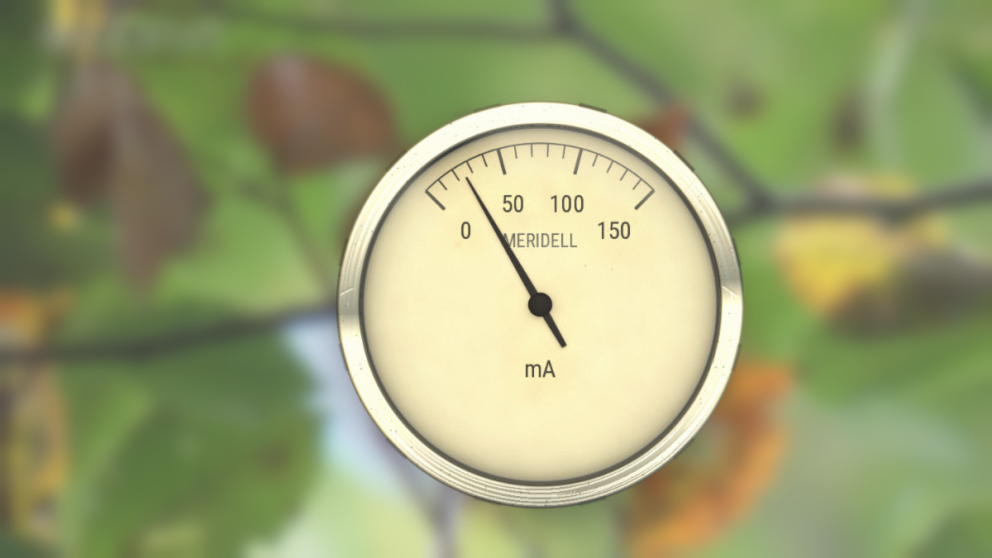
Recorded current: 25; mA
